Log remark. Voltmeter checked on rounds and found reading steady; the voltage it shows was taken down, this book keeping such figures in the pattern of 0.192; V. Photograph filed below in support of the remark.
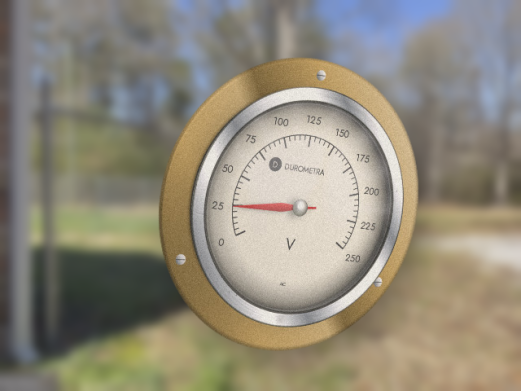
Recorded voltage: 25; V
